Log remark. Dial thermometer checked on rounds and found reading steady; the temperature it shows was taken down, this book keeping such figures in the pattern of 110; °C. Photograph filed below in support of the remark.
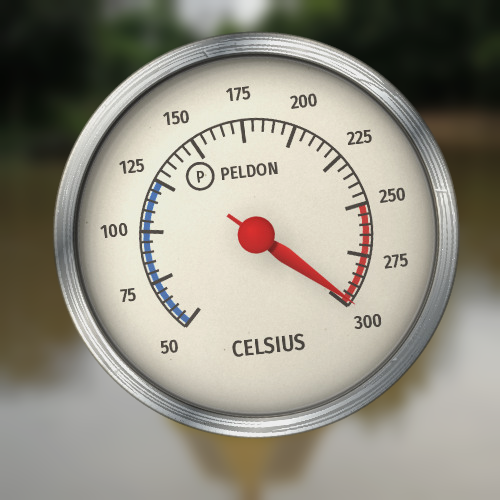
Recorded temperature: 297.5; °C
